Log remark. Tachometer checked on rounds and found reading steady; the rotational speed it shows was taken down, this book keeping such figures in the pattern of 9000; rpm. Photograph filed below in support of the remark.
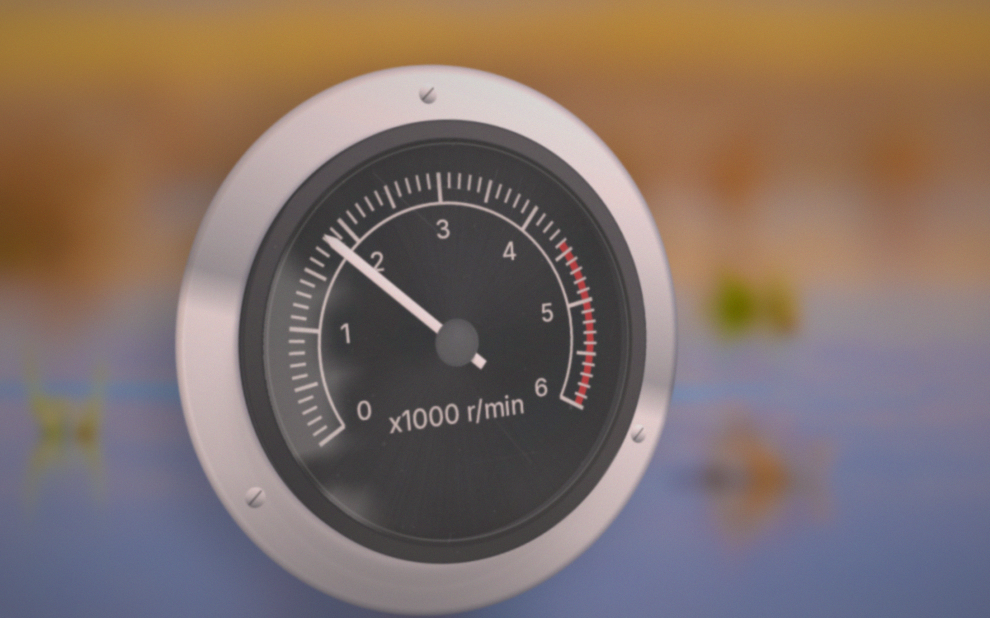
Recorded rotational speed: 1800; rpm
